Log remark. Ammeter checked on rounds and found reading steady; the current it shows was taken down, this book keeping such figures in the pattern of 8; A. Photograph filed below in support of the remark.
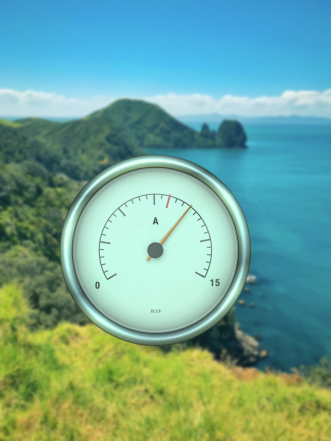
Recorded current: 10; A
